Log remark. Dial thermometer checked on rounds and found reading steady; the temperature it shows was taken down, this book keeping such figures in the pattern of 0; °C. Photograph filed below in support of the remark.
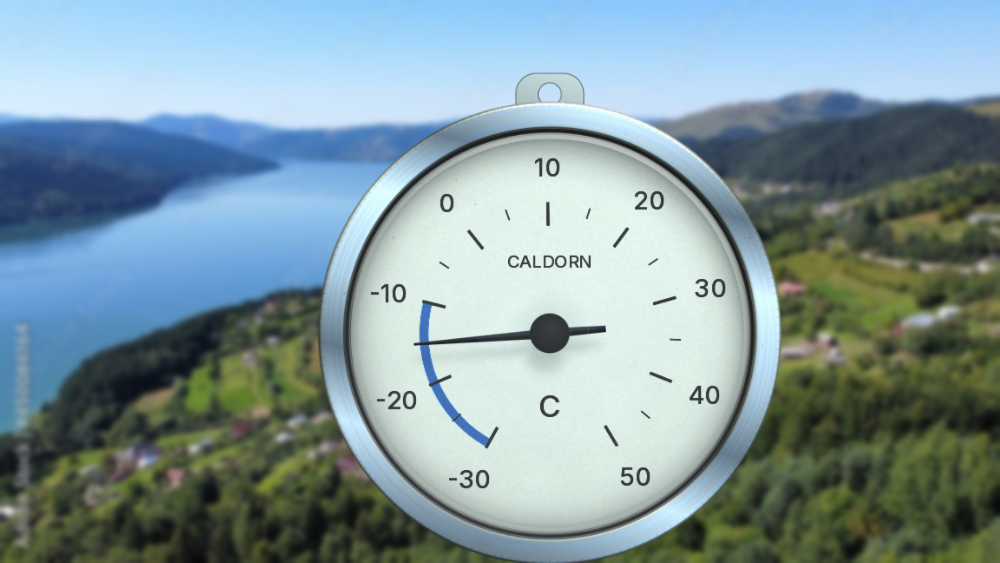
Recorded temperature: -15; °C
